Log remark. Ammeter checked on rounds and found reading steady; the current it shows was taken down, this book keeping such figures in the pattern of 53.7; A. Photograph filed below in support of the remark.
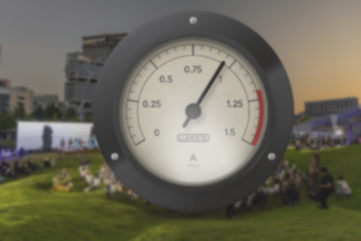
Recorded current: 0.95; A
